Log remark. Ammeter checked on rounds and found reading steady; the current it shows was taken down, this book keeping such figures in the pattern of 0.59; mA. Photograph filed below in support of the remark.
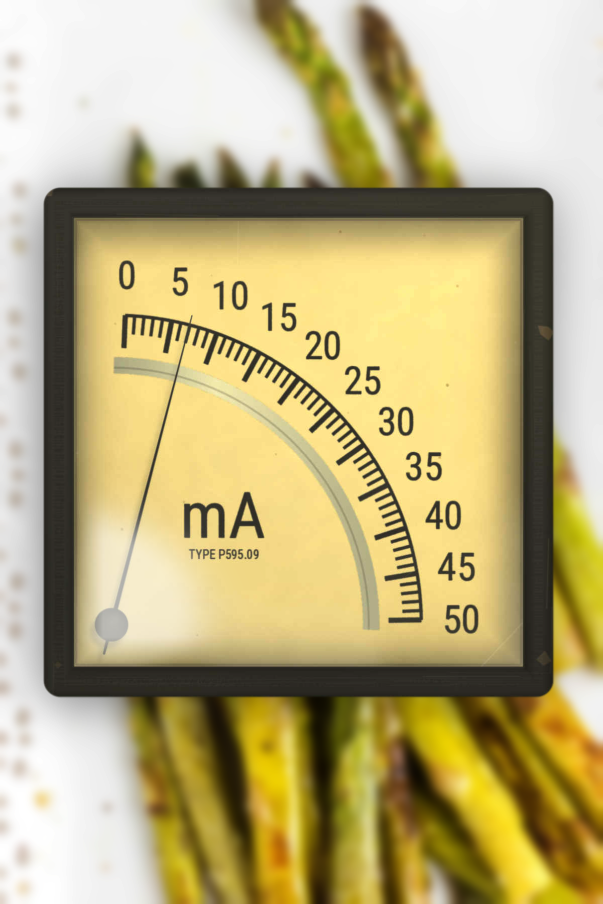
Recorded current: 7; mA
